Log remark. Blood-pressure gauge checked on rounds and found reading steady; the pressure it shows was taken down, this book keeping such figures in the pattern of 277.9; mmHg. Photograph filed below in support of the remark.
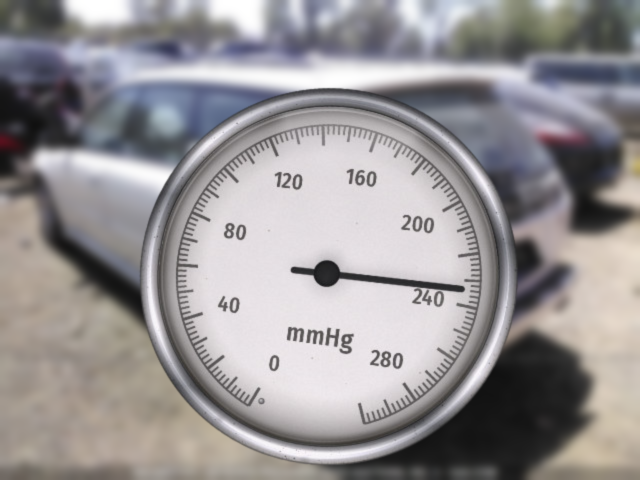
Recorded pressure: 234; mmHg
